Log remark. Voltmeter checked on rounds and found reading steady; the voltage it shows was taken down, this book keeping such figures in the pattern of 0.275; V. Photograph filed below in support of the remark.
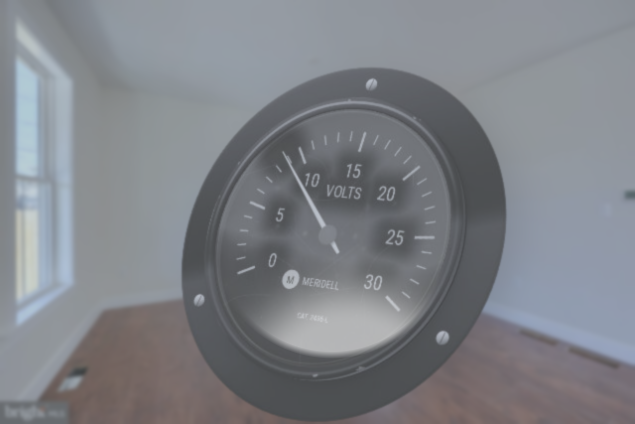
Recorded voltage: 9; V
